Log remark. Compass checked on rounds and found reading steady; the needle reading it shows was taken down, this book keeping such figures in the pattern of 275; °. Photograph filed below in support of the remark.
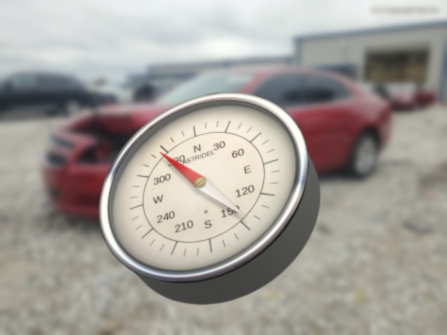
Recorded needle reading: 325; °
